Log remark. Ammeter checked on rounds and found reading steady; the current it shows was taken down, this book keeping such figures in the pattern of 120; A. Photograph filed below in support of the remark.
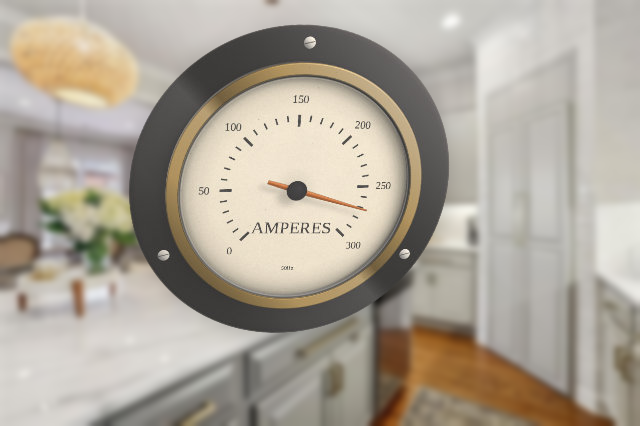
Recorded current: 270; A
